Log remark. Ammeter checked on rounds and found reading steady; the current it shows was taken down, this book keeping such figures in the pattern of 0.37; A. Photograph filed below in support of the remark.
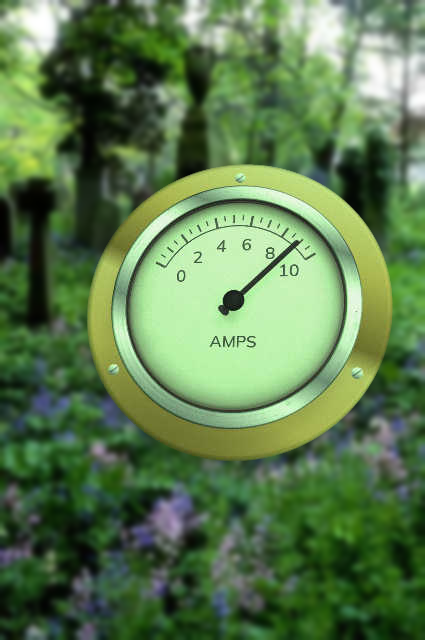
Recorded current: 9; A
